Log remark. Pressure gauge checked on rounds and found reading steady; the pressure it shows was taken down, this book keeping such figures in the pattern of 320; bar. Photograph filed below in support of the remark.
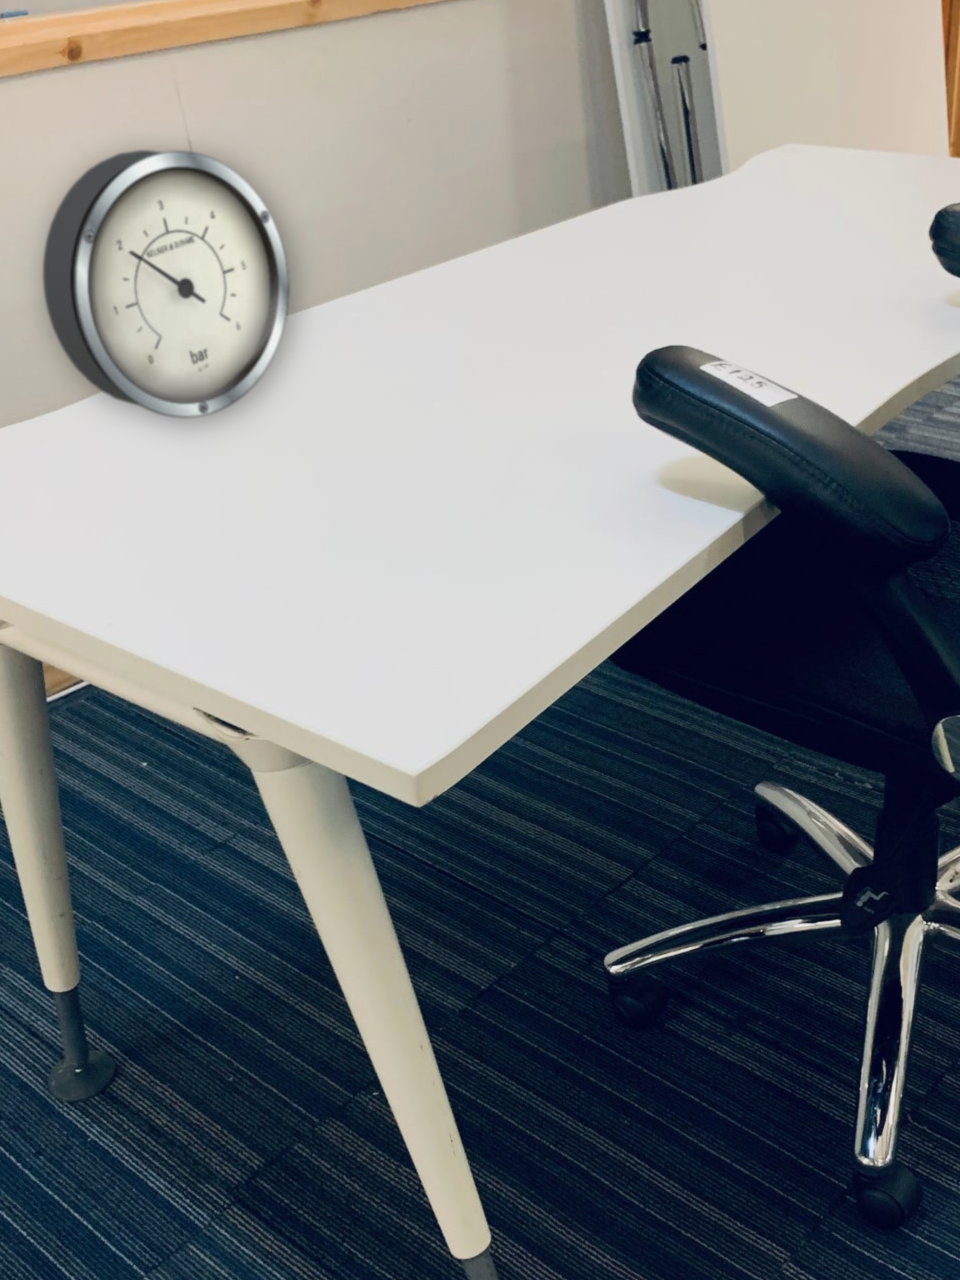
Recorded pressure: 2; bar
